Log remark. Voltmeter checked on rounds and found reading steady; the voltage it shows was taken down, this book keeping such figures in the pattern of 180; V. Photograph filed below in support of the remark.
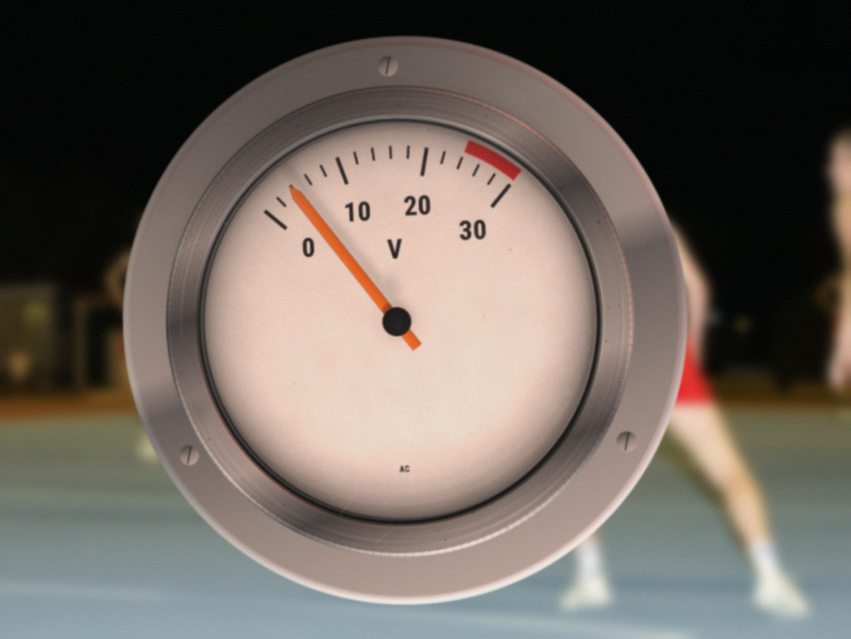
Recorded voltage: 4; V
